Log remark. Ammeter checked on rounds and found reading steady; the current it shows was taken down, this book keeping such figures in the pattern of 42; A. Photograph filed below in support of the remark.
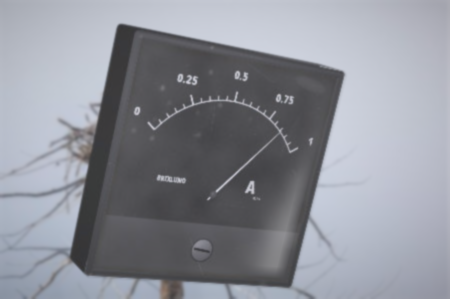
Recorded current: 0.85; A
